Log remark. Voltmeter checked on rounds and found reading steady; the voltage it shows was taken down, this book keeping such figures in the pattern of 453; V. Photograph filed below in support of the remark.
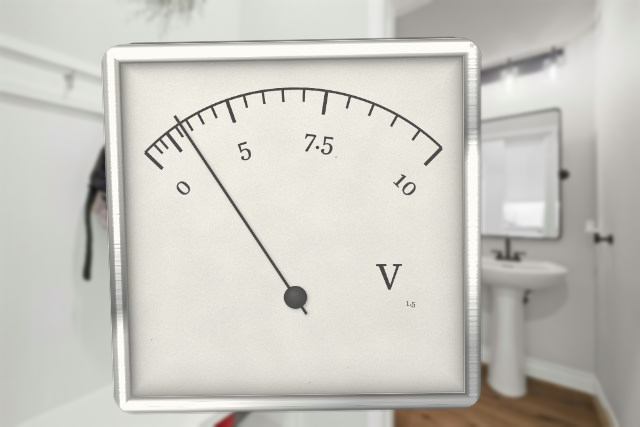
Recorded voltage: 3.25; V
